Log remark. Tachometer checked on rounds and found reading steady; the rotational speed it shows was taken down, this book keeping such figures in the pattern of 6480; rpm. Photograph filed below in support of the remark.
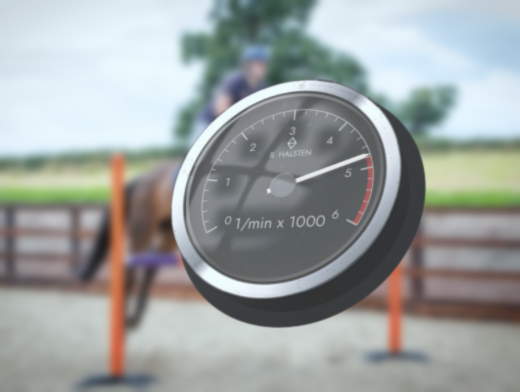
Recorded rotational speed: 4800; rpm
